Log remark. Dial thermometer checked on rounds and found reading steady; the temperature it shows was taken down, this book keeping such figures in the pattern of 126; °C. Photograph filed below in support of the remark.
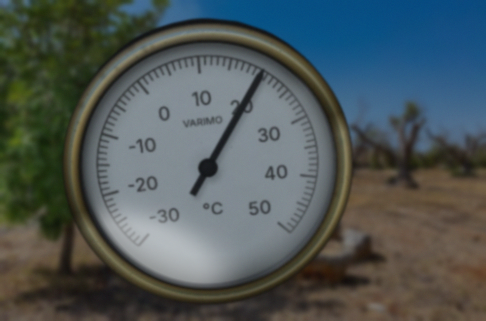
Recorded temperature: 20; °C
